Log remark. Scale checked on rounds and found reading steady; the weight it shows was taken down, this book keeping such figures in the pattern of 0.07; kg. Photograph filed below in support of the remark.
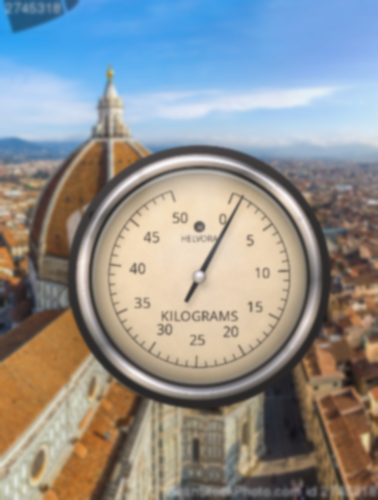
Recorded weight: 1; kg
